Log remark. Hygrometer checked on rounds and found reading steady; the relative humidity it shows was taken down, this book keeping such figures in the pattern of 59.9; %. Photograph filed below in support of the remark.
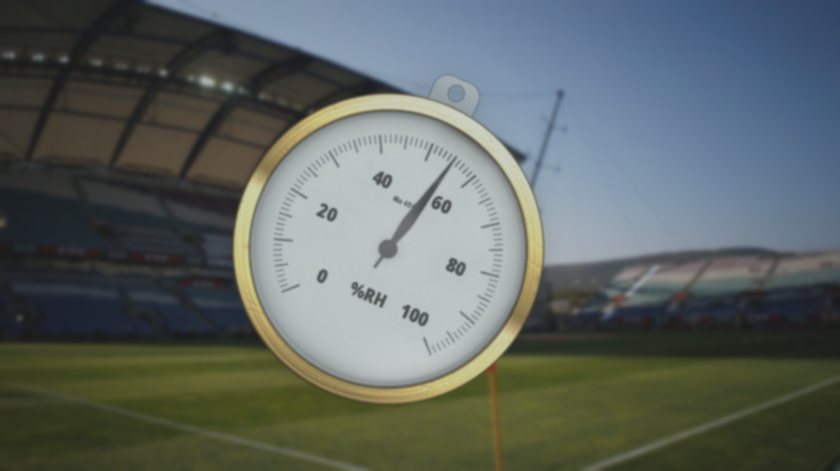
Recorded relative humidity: 55; %
